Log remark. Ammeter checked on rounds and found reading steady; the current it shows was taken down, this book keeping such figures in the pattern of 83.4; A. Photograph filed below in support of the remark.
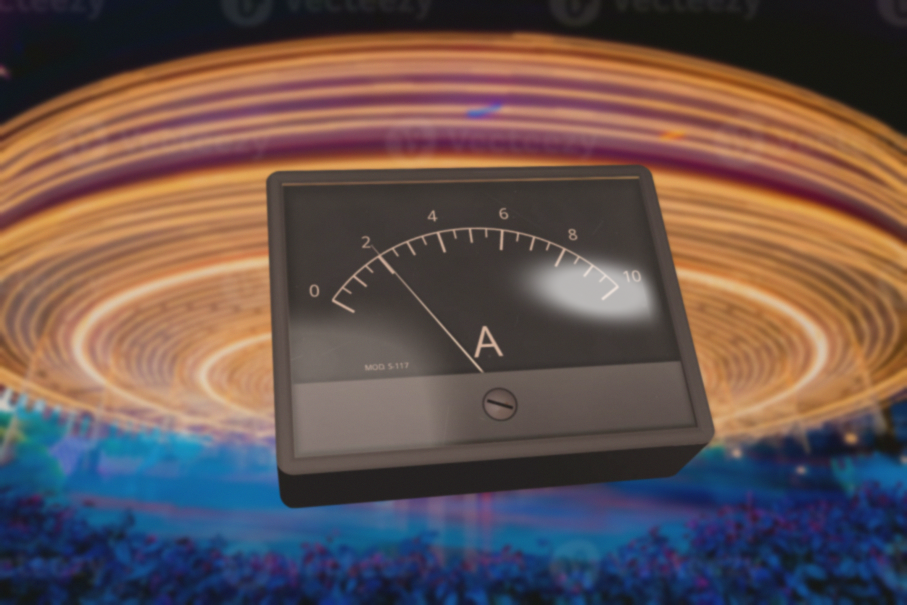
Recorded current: 2; A
